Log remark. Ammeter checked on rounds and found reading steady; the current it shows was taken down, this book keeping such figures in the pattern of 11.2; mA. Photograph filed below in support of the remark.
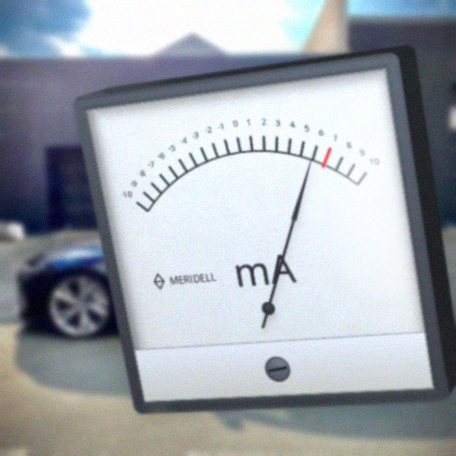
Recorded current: 6; mA
